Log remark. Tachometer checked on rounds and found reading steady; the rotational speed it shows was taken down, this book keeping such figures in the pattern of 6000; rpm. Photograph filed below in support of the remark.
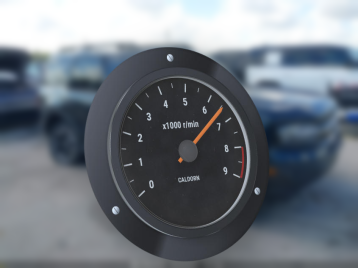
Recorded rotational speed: 6500; rpm
